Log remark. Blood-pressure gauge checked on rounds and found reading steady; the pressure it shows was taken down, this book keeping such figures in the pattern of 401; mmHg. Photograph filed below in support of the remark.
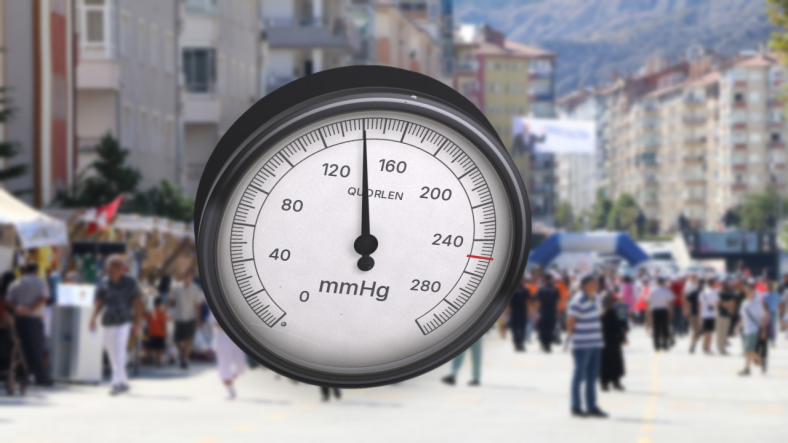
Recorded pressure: 140; mmHg
